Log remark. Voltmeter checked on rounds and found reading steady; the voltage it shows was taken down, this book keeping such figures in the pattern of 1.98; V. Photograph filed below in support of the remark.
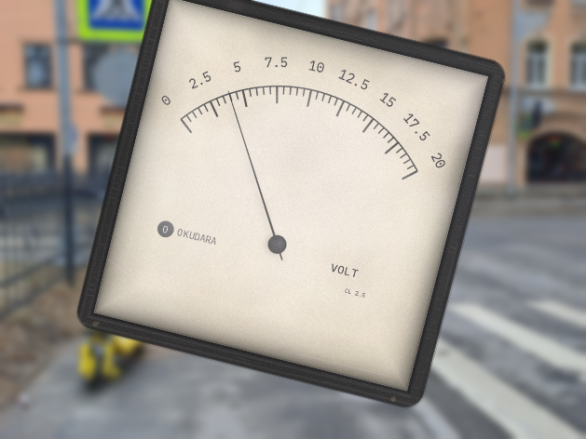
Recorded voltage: 4; V
